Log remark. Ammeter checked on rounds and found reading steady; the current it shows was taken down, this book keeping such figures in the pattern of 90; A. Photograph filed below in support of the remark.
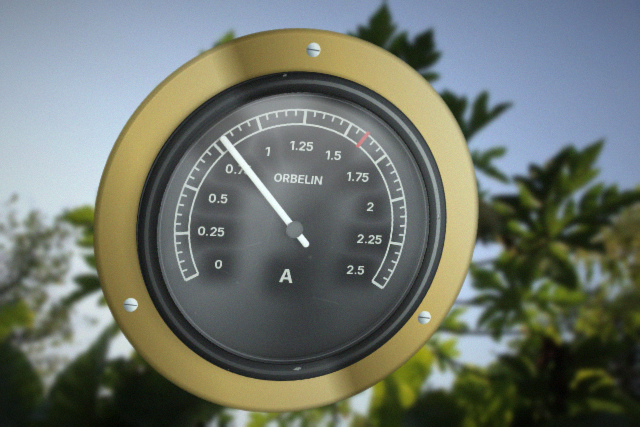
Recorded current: 0.8; A
